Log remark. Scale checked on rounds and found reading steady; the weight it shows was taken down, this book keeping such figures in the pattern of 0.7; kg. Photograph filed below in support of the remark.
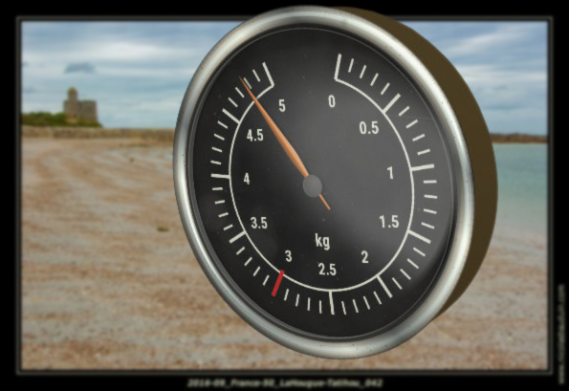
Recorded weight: 4.8; kg
